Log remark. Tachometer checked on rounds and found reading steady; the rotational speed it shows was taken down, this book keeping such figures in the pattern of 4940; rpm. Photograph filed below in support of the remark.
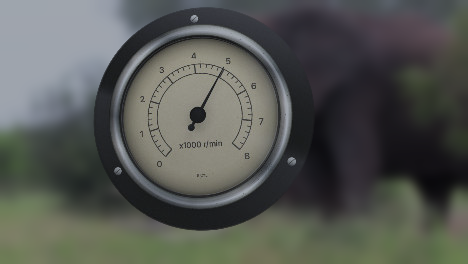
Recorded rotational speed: 5000; rpm
